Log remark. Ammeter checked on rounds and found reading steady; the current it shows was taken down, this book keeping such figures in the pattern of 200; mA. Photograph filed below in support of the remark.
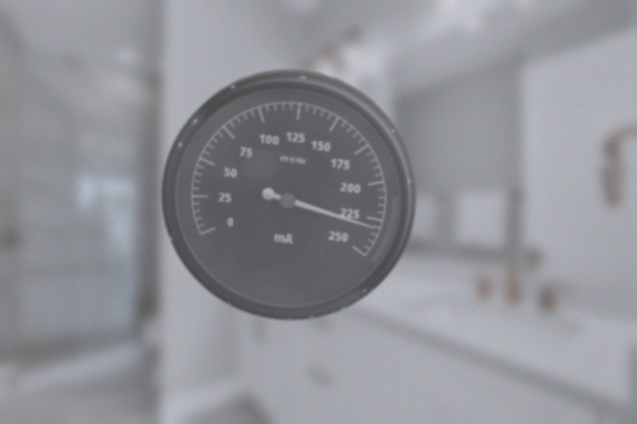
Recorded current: 230; mA
